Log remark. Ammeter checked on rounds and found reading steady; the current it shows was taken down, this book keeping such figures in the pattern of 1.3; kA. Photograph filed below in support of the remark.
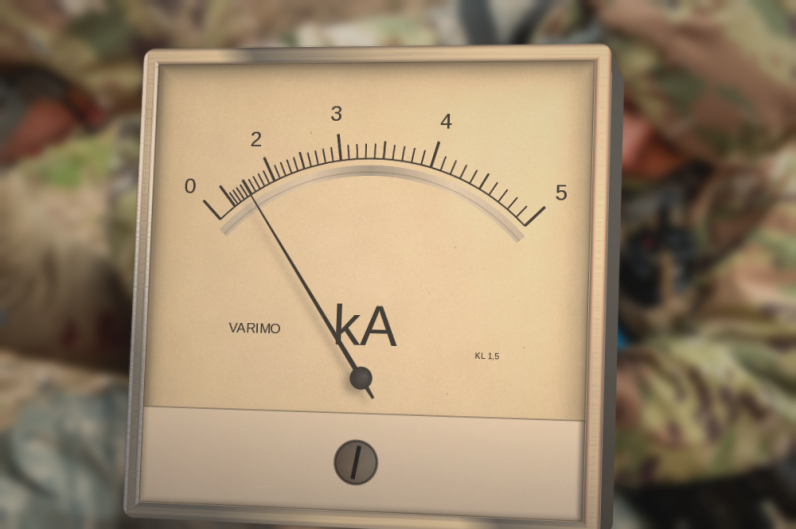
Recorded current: 1.5; kA
